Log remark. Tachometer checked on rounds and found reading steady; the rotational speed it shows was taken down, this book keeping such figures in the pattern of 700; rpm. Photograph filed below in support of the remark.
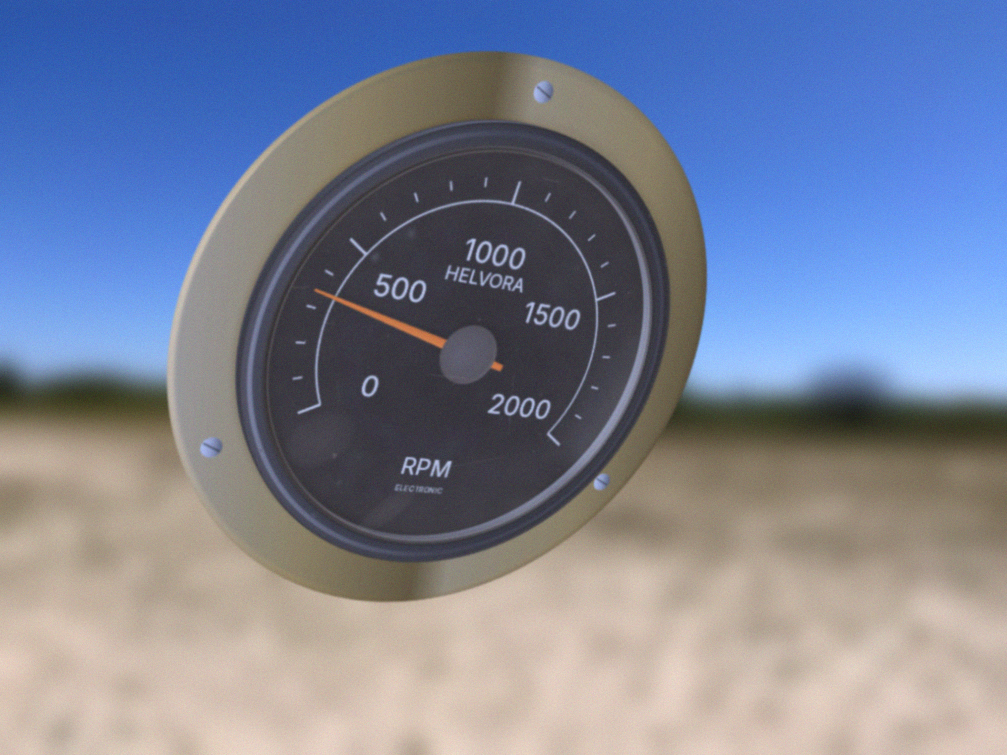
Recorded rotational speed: 350; rpm
